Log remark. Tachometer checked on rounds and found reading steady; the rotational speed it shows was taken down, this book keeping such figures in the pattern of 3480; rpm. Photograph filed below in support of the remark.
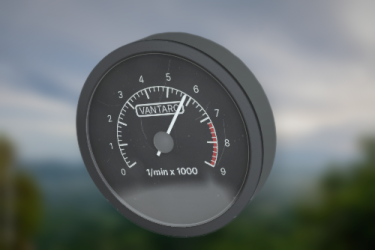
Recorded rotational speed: 5800; rpm
